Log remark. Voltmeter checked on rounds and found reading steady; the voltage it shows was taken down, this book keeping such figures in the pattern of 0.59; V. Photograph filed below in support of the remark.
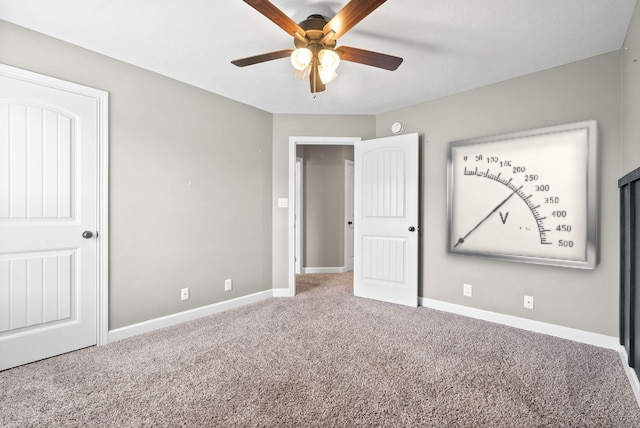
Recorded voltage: 250; V
